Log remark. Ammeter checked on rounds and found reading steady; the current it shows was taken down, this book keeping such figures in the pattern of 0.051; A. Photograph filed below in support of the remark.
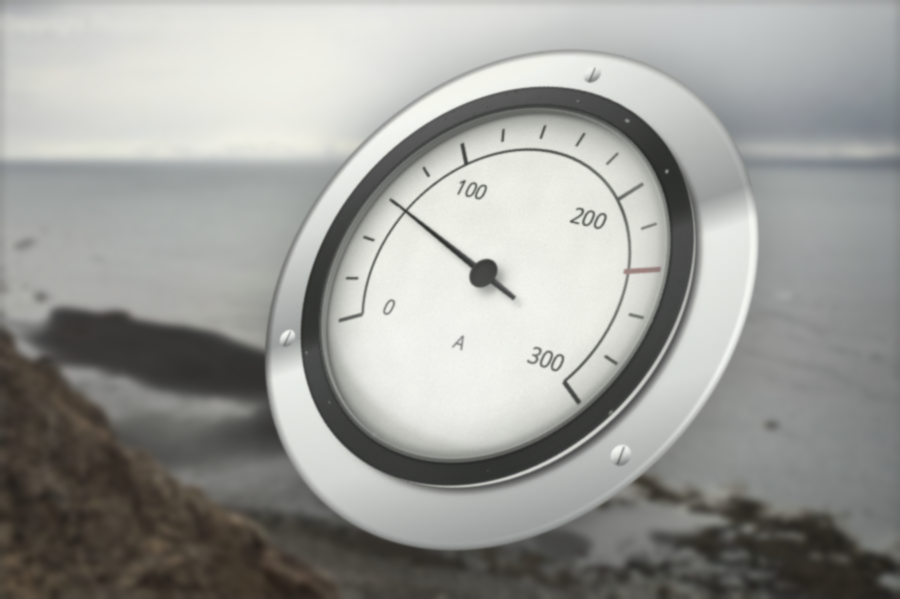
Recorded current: 60; A
